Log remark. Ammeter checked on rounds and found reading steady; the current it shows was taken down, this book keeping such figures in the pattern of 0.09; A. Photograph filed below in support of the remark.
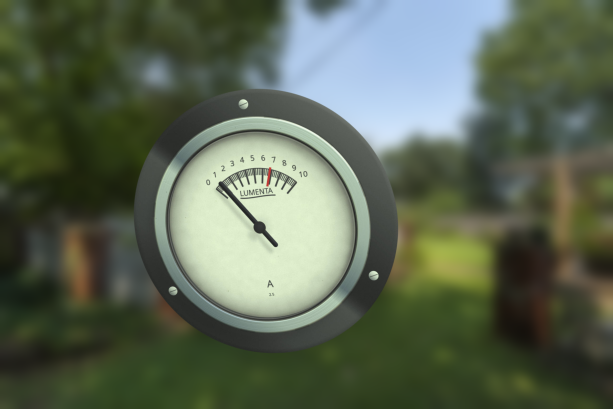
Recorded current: 1; A
